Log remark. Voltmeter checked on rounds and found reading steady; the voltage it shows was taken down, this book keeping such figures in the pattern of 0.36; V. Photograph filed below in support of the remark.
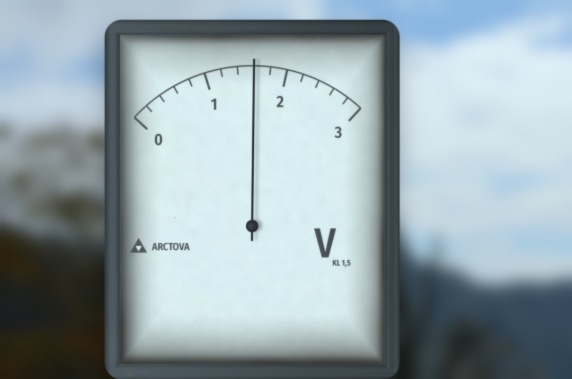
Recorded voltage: 1.6; V
